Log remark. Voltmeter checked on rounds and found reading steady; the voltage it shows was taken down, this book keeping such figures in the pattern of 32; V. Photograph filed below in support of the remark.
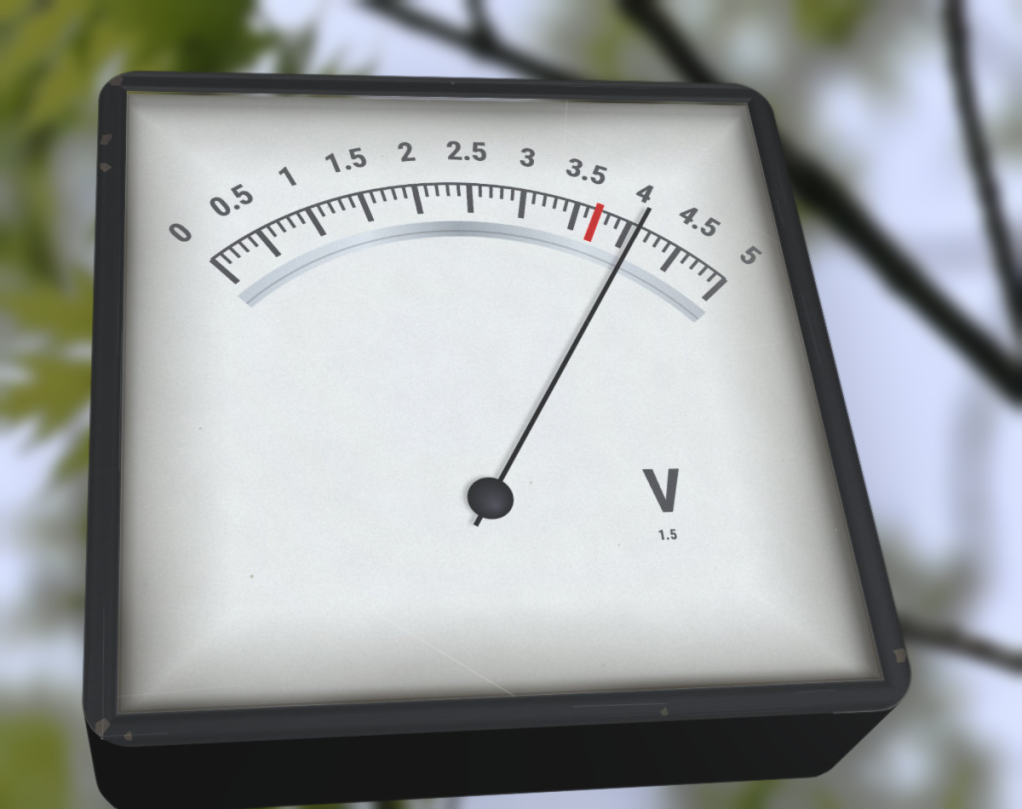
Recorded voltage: 4.1; V
